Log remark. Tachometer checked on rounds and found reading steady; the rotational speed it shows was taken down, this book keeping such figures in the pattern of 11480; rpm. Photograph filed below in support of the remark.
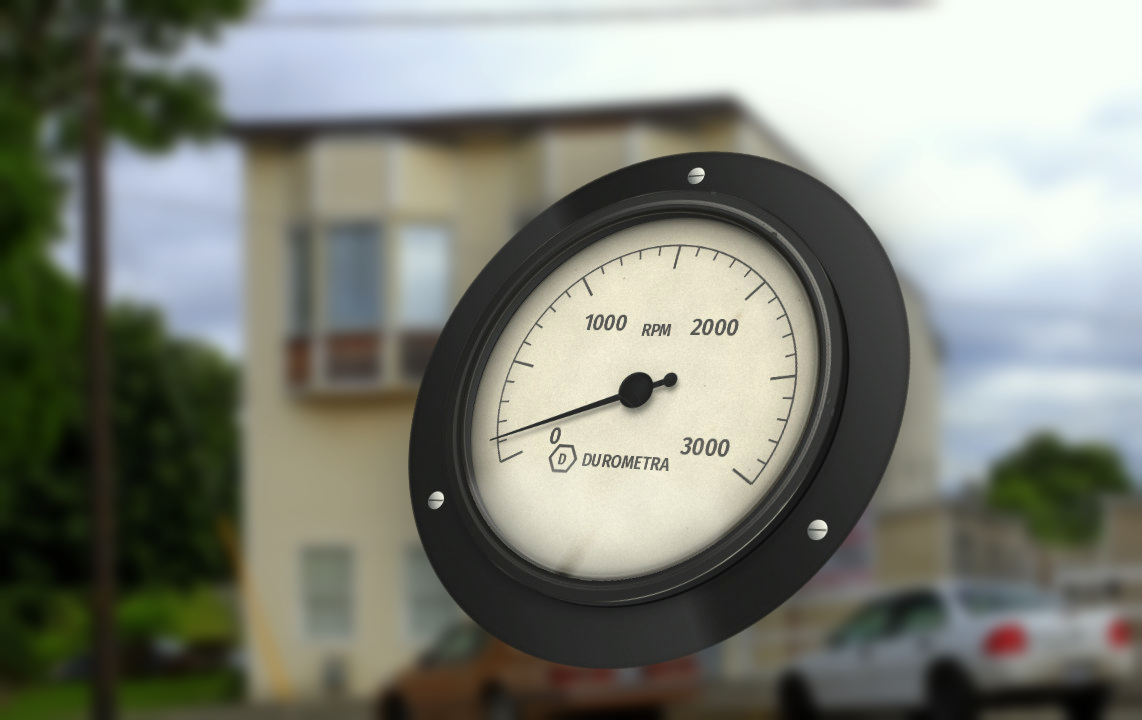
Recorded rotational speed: 100; rpm
